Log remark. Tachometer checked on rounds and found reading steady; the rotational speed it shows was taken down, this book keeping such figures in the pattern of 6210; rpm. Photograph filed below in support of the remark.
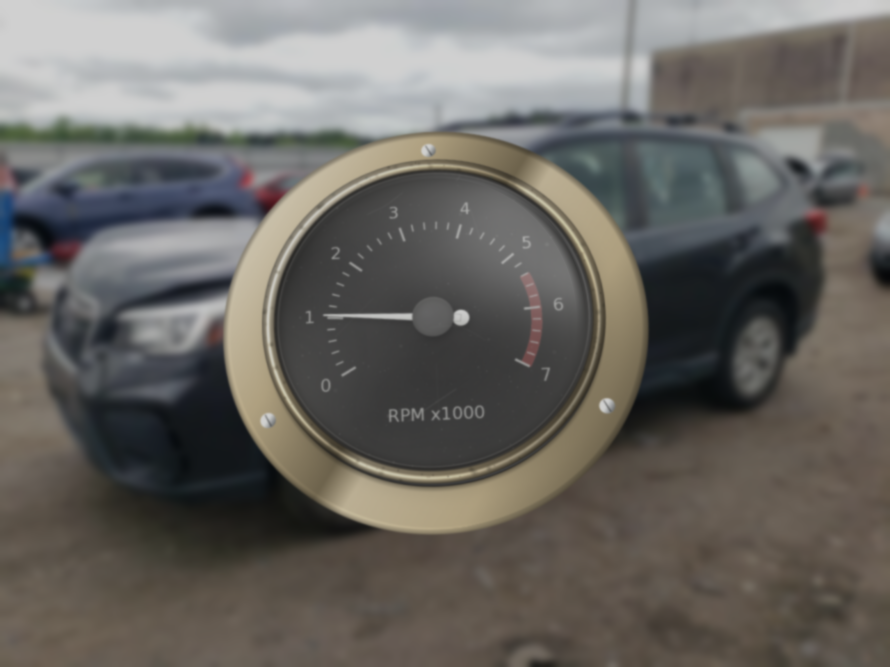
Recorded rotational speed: 1000; rpm
